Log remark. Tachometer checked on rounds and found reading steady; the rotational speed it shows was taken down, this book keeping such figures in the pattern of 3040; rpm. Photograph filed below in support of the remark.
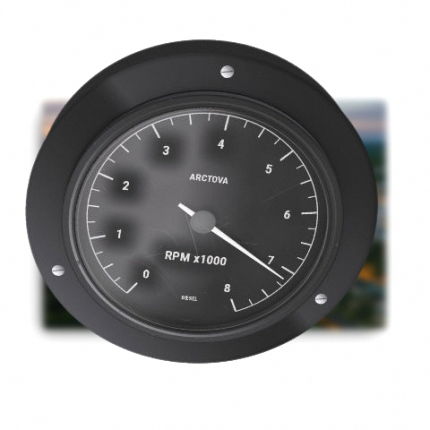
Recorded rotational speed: 7125; rpm
